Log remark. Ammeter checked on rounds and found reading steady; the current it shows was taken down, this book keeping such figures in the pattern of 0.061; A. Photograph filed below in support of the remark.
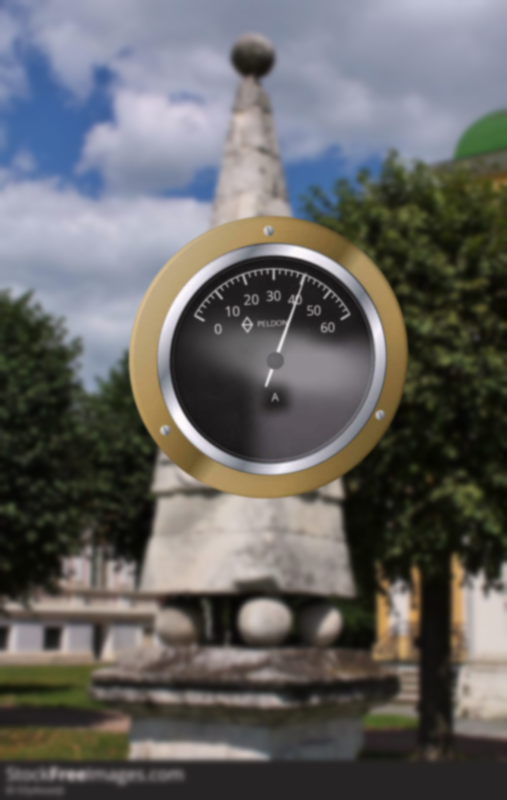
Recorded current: 40; A
